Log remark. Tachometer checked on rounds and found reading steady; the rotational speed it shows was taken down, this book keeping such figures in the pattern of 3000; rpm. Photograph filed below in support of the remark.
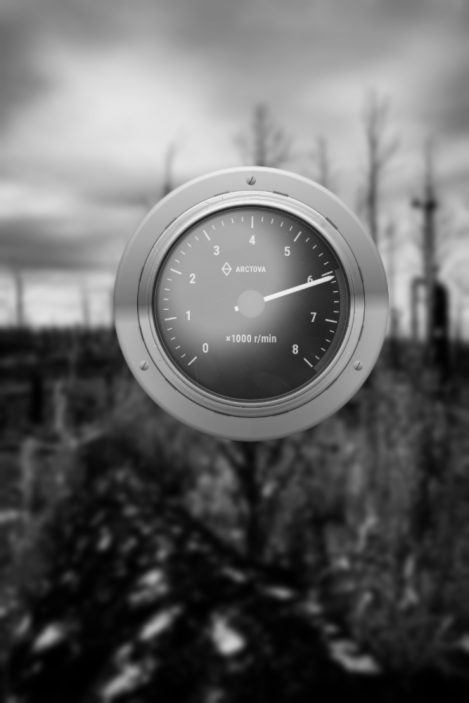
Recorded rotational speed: 6100; rpm
